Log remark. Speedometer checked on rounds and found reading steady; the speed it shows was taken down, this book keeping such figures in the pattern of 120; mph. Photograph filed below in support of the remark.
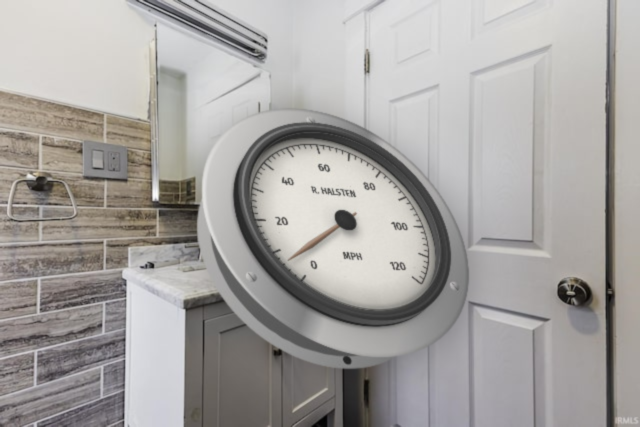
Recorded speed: 6; mph
